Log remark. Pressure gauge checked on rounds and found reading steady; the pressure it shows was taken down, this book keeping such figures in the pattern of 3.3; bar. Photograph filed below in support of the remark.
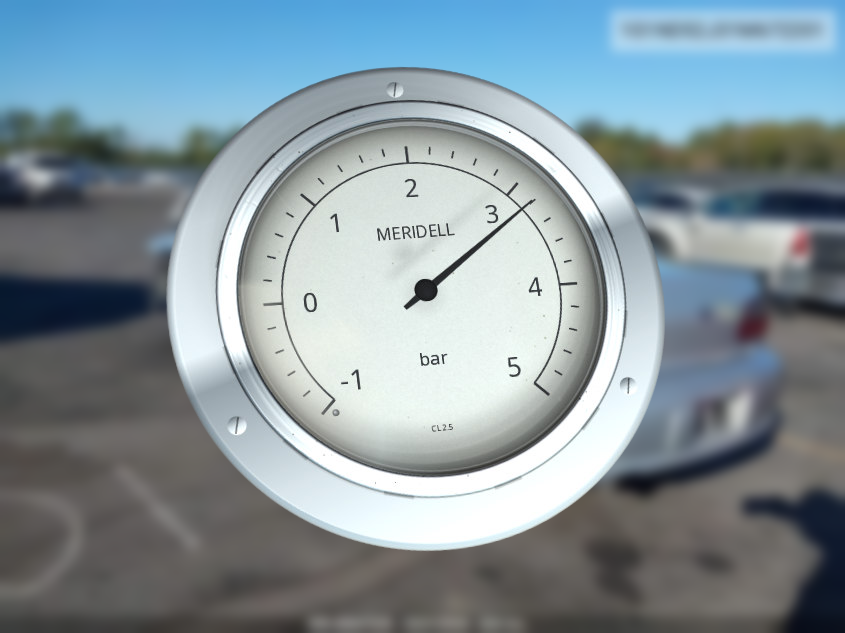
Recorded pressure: 3.2; bar
